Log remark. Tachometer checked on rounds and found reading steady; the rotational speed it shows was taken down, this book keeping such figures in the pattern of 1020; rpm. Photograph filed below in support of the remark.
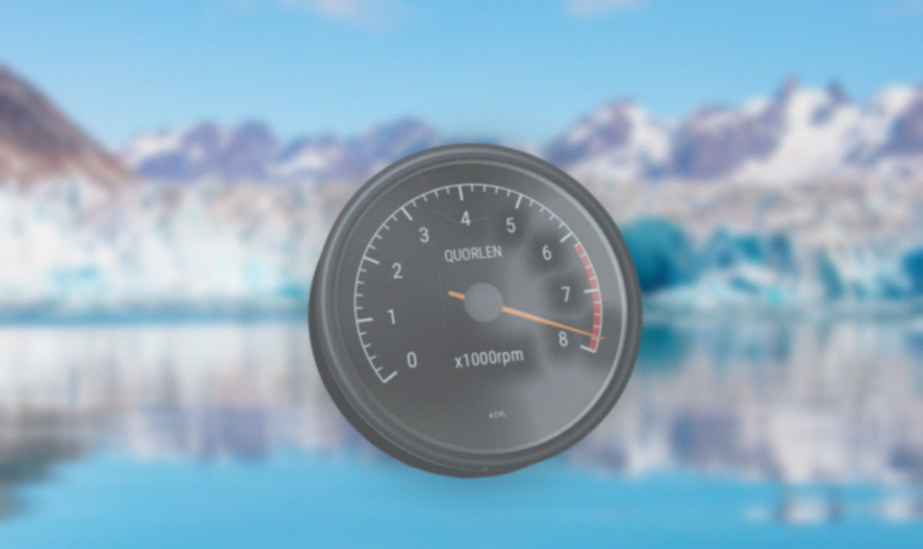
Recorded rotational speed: 7800; rpm
